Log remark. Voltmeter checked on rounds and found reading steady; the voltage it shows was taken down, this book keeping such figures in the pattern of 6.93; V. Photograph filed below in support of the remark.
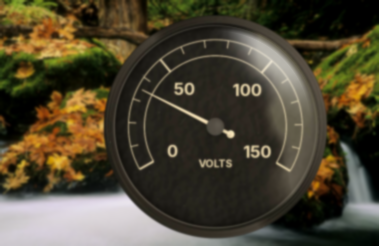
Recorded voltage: 35; V
